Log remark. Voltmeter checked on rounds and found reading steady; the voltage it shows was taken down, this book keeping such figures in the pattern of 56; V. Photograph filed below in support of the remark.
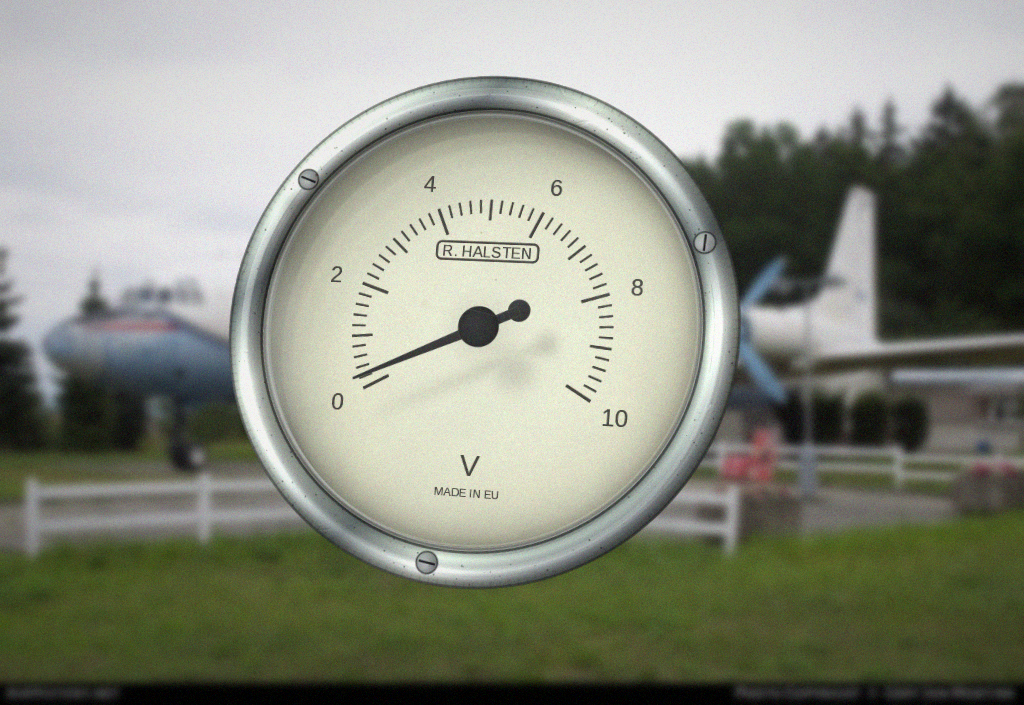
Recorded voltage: 0.2; V
